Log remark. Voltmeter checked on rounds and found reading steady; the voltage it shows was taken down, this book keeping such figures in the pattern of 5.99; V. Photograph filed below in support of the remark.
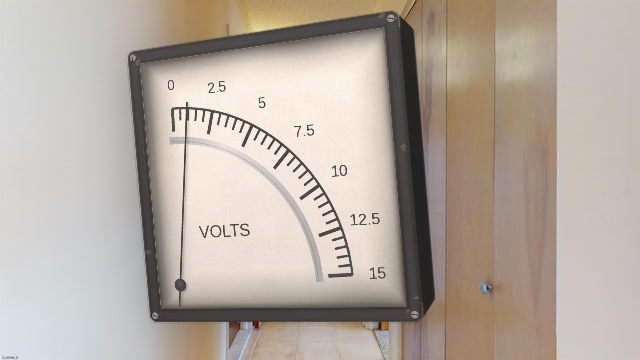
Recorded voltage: 1; V
